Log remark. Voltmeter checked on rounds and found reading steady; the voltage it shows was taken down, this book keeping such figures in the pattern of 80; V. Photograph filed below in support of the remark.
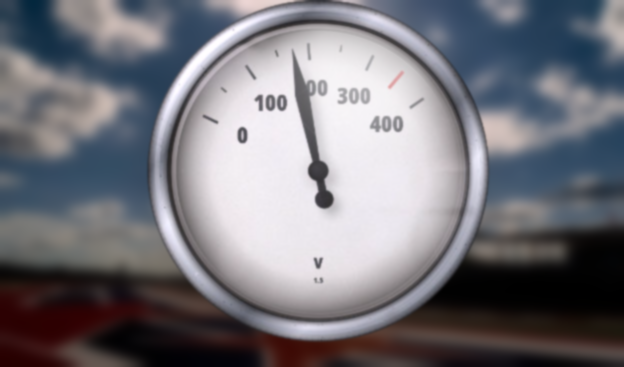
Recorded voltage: 175; V
